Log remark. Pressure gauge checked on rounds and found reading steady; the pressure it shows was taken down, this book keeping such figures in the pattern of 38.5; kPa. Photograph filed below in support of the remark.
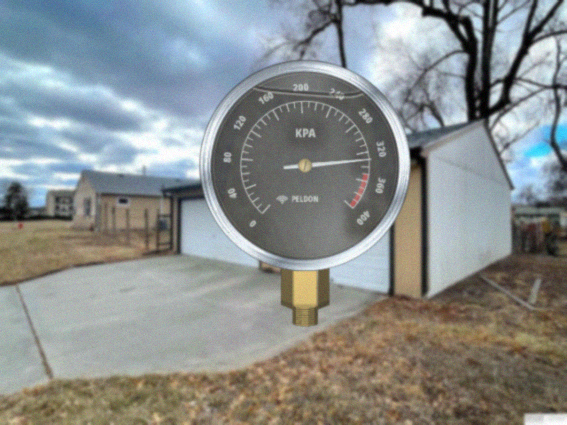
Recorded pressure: 330; kPa
